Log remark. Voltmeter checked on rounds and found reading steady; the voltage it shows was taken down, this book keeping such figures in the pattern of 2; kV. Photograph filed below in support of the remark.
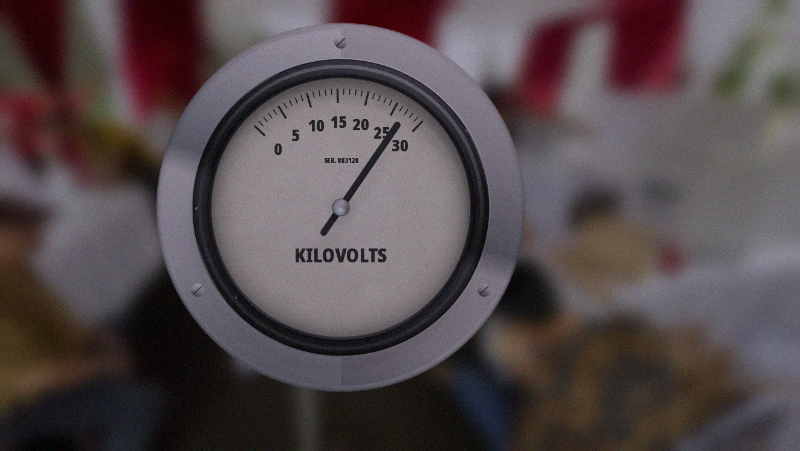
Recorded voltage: 27; kV
